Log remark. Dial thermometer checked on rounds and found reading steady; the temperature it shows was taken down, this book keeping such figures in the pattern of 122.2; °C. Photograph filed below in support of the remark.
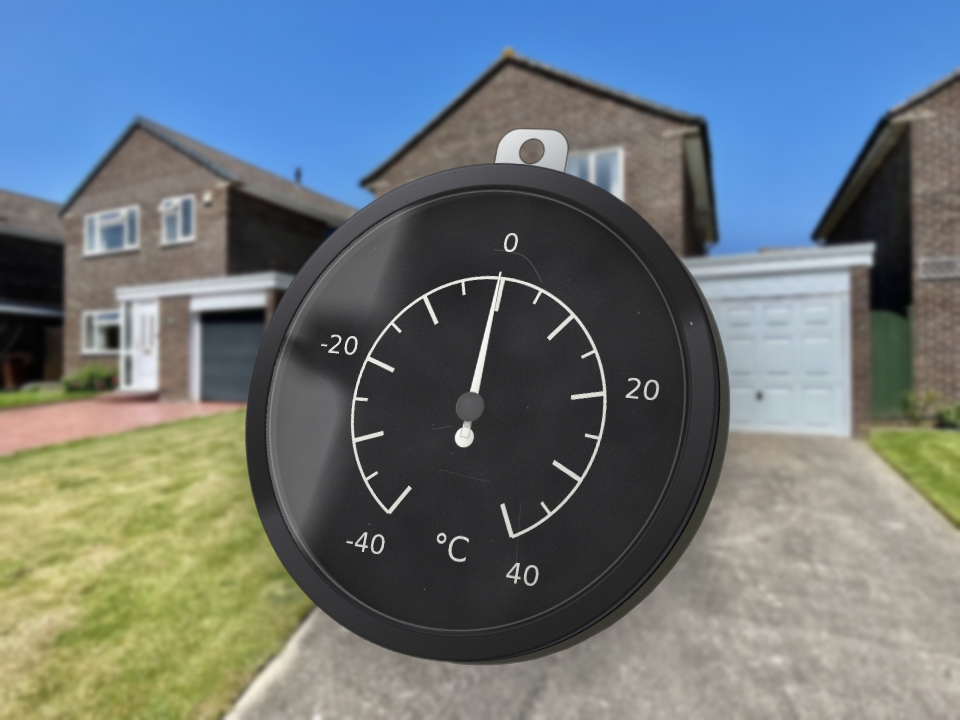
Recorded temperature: 0; °C
